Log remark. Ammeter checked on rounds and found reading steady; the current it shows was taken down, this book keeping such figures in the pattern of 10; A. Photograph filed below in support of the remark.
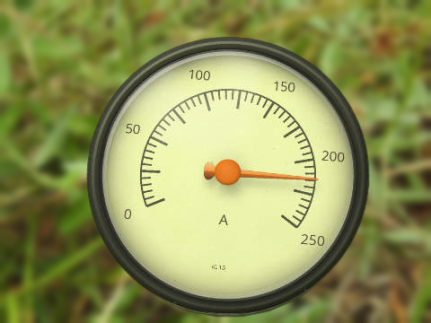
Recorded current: 215; A
